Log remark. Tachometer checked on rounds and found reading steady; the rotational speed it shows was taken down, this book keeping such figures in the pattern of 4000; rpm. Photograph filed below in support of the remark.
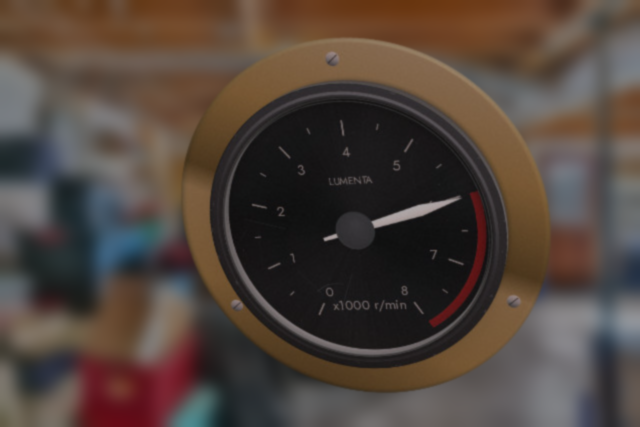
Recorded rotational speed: 6000; rpm
